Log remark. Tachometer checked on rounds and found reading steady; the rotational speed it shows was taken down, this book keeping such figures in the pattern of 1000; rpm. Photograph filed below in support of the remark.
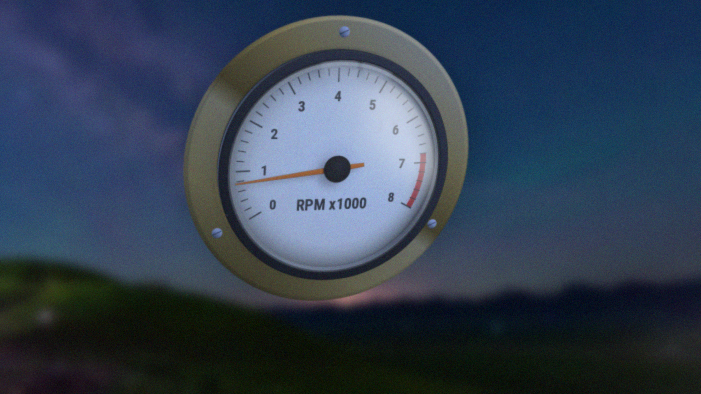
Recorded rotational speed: 800; rpm
